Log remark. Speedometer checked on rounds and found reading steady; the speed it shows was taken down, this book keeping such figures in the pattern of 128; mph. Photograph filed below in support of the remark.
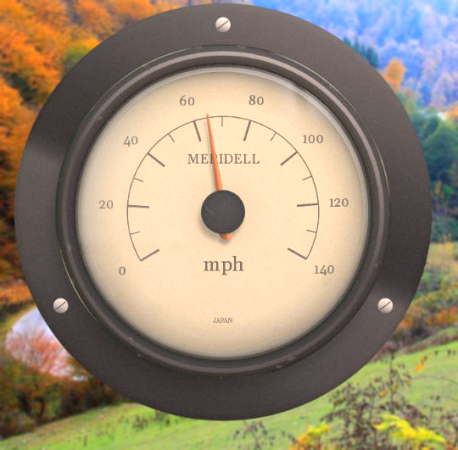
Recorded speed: 65; mph
